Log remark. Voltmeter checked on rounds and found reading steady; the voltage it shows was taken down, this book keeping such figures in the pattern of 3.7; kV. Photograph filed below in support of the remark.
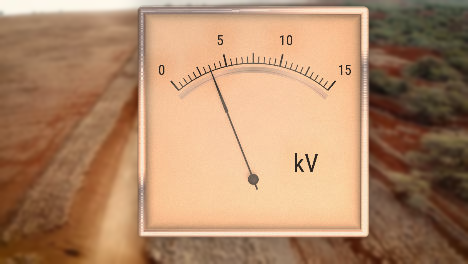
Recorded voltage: 3.5; kV
